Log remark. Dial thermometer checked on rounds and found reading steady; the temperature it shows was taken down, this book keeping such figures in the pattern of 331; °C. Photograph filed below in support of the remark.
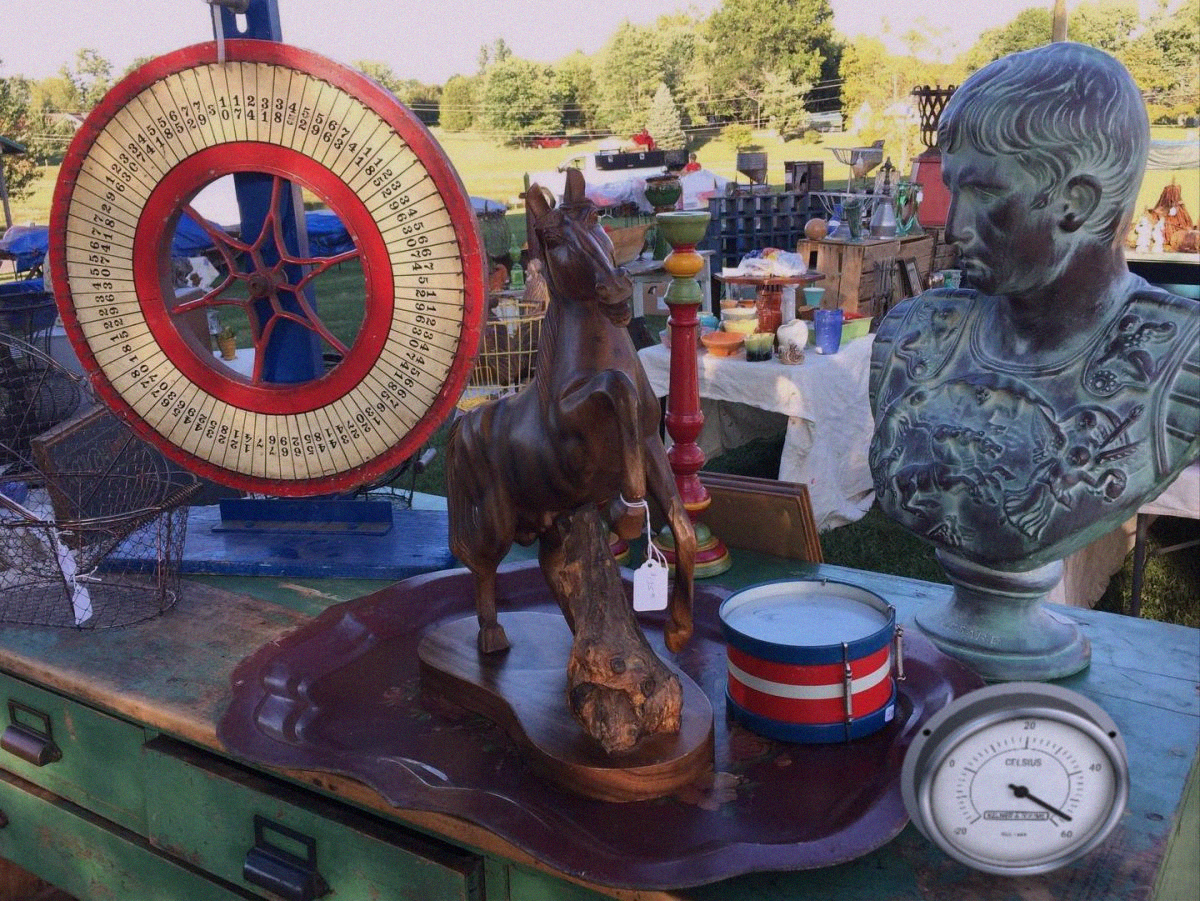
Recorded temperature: 56; °C
